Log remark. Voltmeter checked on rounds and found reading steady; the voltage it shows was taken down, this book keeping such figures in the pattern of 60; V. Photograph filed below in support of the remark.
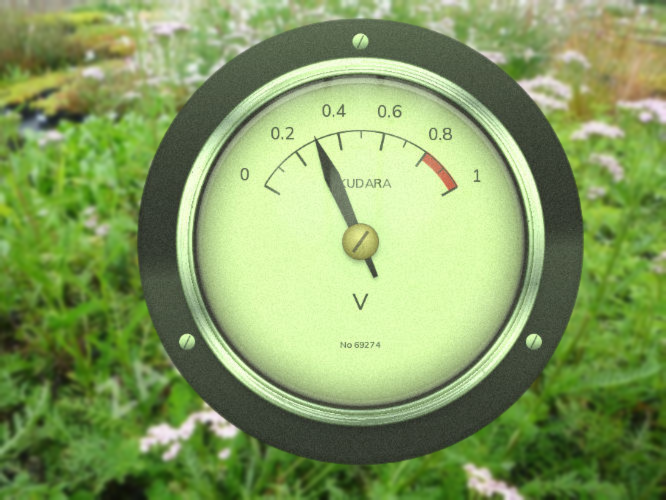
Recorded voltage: 0.3; V
